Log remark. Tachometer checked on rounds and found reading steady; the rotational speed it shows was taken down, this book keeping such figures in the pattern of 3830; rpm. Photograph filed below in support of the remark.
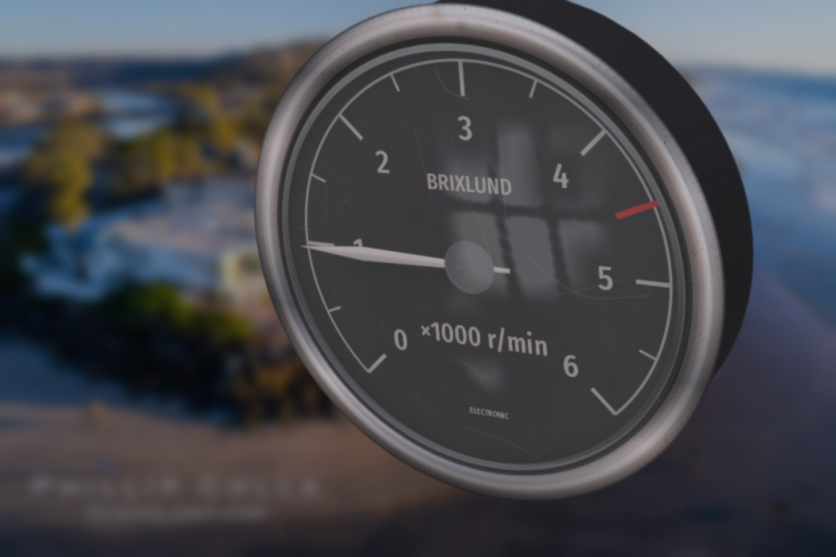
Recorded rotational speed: 1000; rpm
